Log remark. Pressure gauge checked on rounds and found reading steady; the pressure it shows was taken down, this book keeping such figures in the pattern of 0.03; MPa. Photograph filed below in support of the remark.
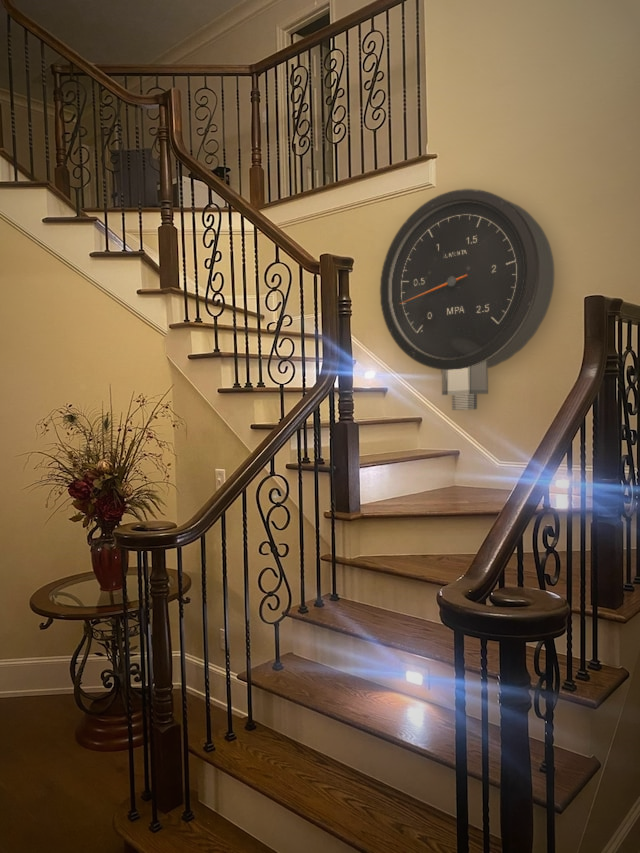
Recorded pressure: 0.3; MPa
